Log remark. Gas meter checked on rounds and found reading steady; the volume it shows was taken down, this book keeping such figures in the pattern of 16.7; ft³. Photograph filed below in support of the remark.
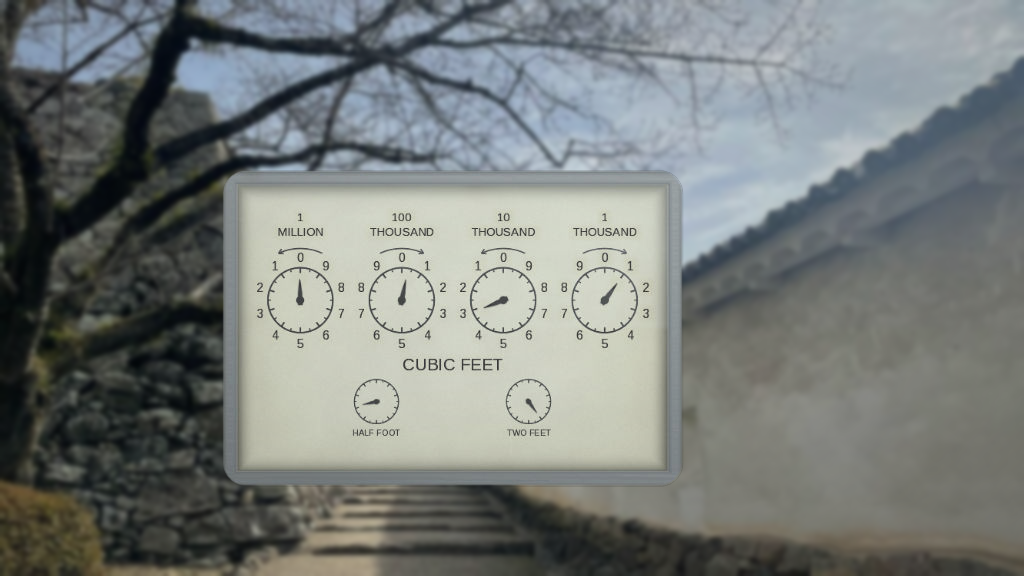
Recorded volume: 3100; ft³
